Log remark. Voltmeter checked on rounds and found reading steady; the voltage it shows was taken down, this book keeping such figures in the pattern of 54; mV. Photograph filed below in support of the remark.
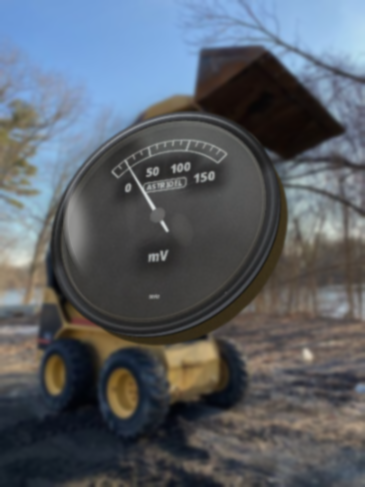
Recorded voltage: 20; mV
